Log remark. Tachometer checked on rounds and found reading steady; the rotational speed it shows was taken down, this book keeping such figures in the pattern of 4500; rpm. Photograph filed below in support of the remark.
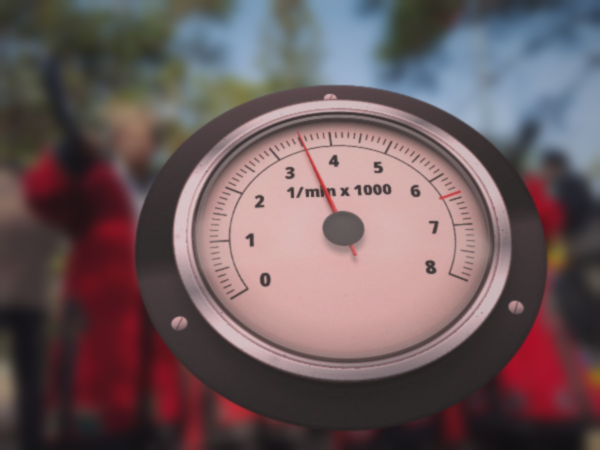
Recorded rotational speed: 3500; rpm
